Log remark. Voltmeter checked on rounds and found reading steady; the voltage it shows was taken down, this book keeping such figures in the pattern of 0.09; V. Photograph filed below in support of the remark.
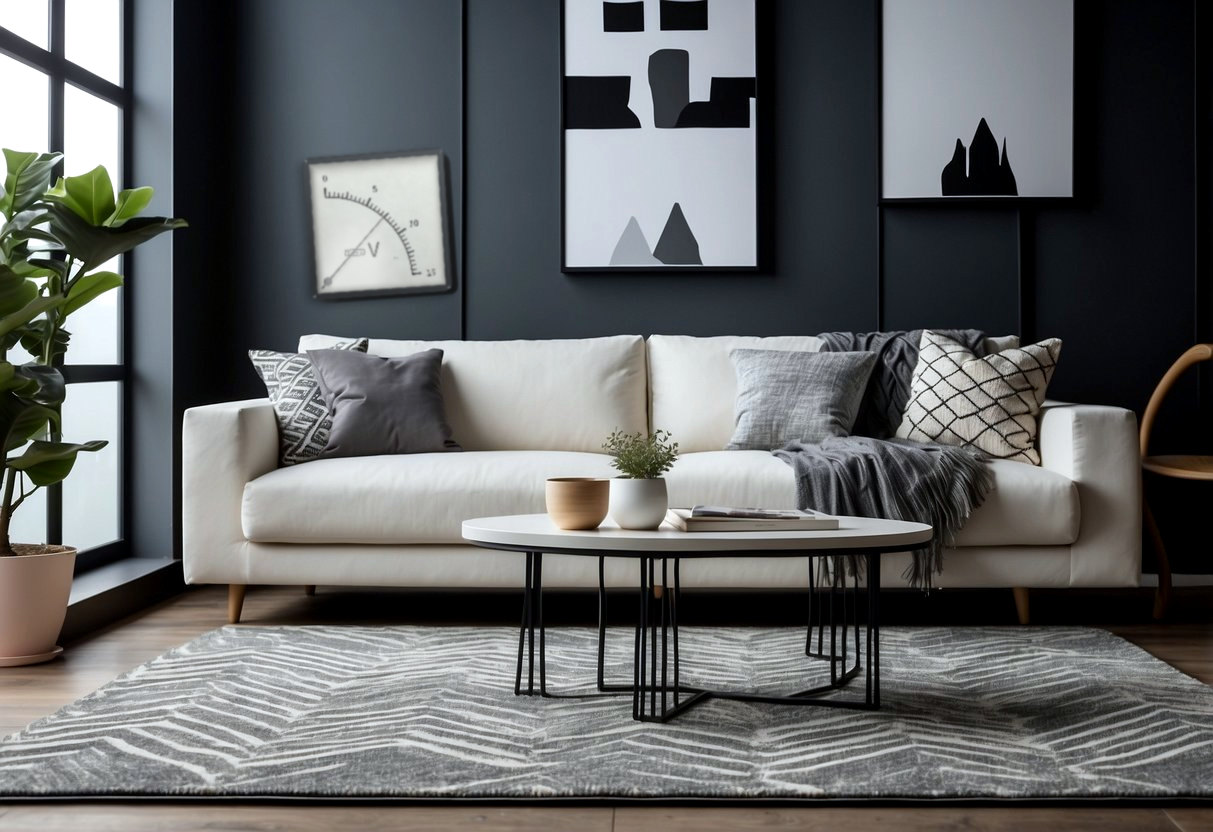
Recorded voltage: 7.5; V
